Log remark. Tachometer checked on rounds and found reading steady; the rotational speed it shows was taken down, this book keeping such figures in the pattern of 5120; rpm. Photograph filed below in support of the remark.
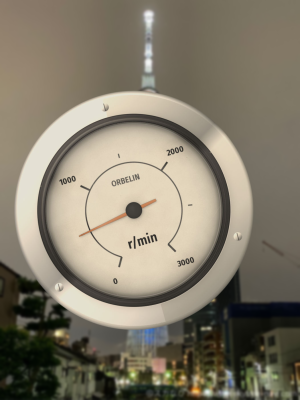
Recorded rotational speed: 500; rpm
